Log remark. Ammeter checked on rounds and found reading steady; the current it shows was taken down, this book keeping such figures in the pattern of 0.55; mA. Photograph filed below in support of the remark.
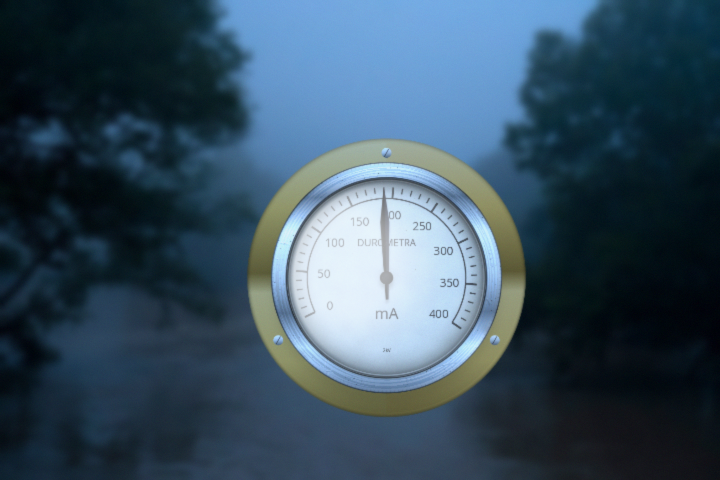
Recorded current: 190; mA
